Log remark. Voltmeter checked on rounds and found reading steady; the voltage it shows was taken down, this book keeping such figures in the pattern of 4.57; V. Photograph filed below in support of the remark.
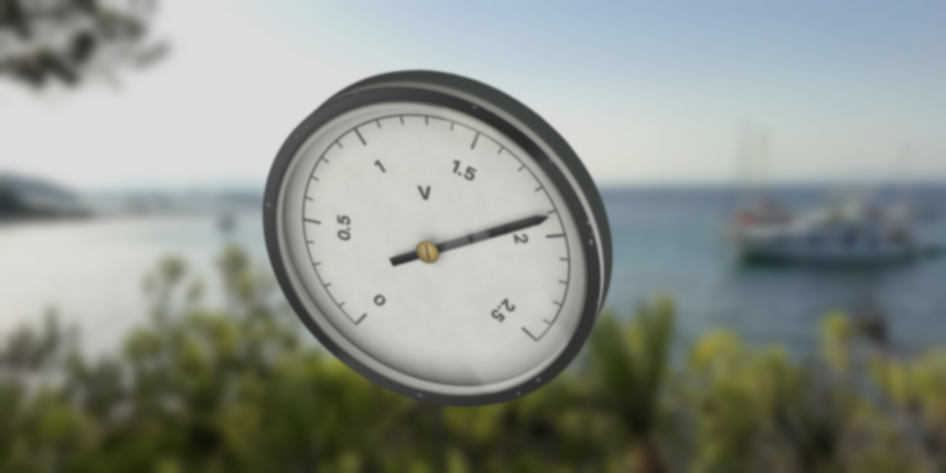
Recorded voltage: 1.9; V
